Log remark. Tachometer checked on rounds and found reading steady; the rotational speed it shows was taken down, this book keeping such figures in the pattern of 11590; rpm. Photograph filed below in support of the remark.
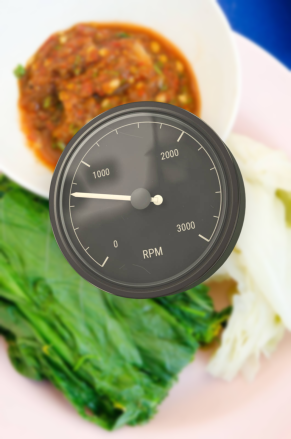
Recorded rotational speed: 700; rpm
